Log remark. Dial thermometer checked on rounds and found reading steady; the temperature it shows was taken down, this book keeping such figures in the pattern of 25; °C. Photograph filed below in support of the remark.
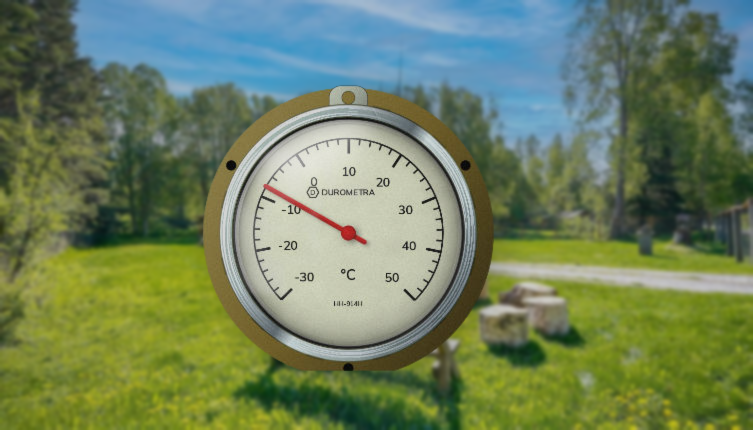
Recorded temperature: -8; °C
